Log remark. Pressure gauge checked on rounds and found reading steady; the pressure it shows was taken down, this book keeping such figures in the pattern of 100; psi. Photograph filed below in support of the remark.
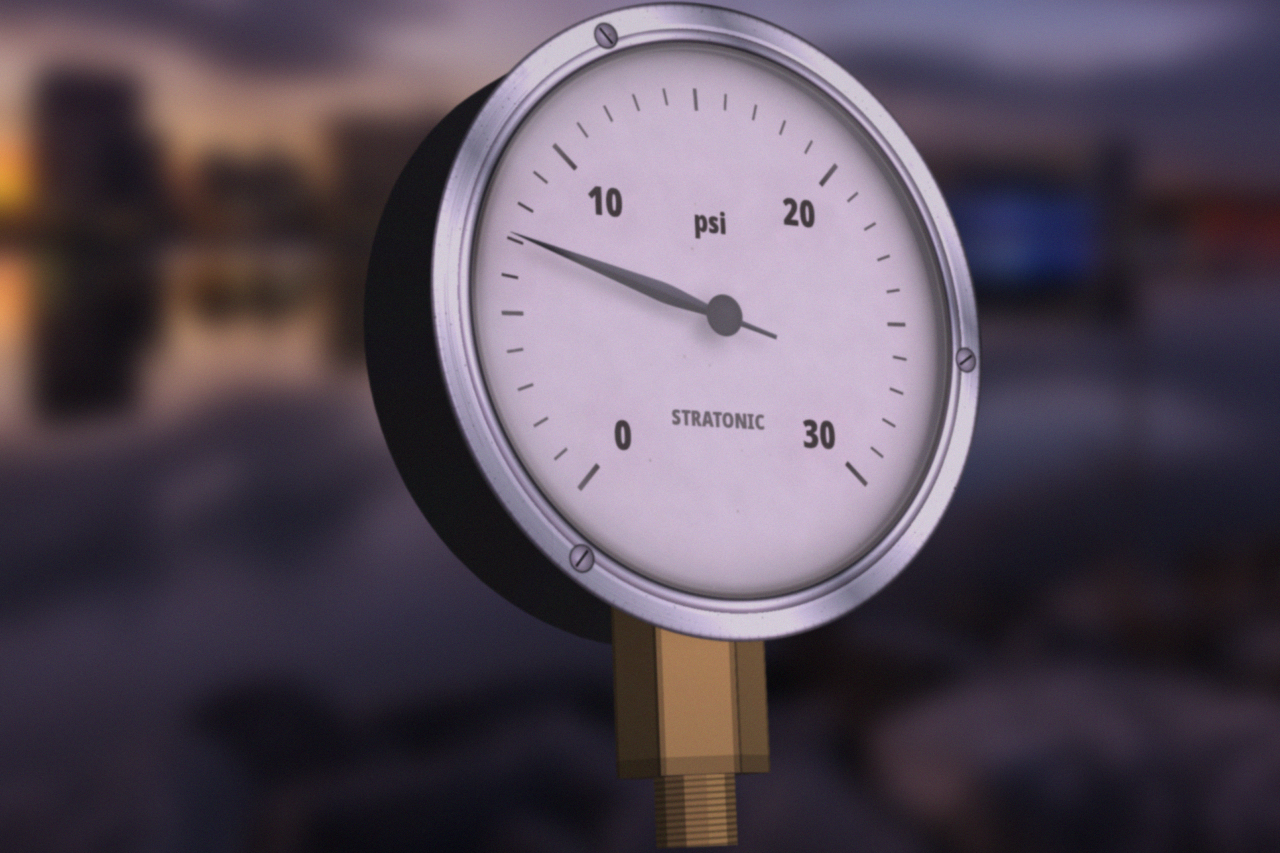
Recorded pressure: 7; psi
